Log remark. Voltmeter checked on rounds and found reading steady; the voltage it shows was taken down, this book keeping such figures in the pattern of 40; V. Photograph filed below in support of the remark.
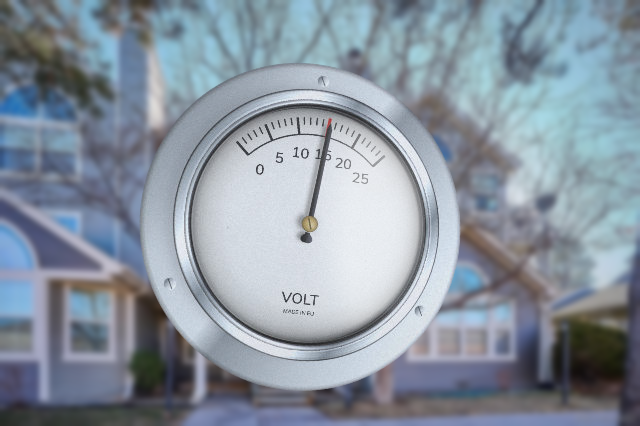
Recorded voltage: 15; V
